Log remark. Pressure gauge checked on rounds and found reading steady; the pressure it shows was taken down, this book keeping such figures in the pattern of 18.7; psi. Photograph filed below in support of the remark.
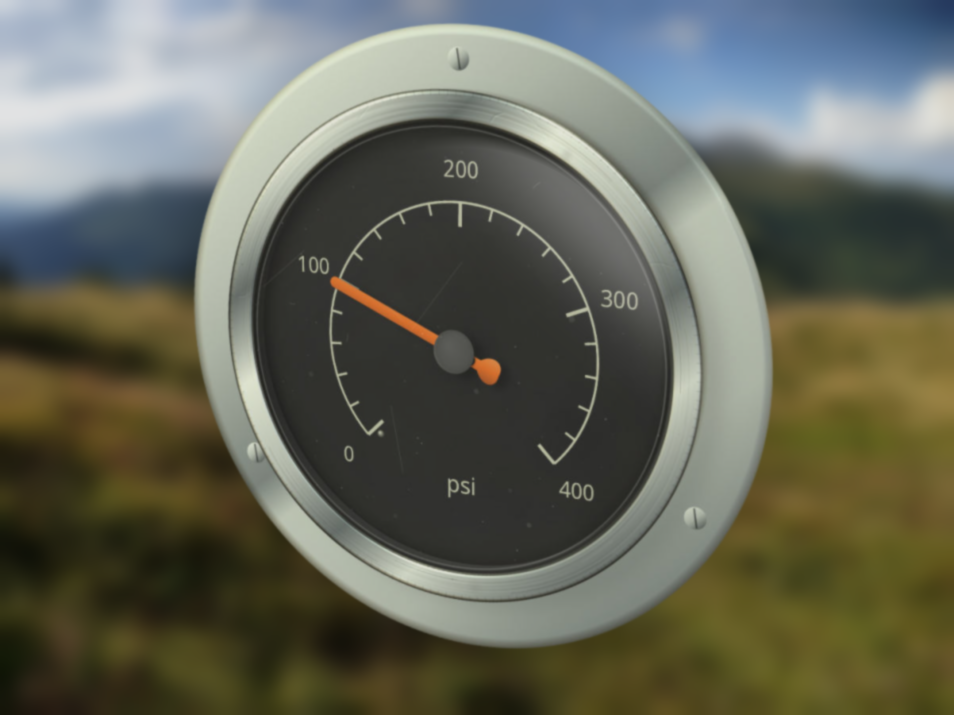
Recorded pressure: 100; psi
